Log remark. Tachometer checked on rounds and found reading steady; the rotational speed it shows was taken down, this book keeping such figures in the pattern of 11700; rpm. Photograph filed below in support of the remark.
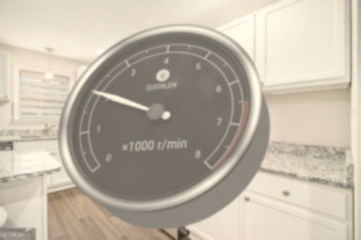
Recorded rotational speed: 2000; rpm
